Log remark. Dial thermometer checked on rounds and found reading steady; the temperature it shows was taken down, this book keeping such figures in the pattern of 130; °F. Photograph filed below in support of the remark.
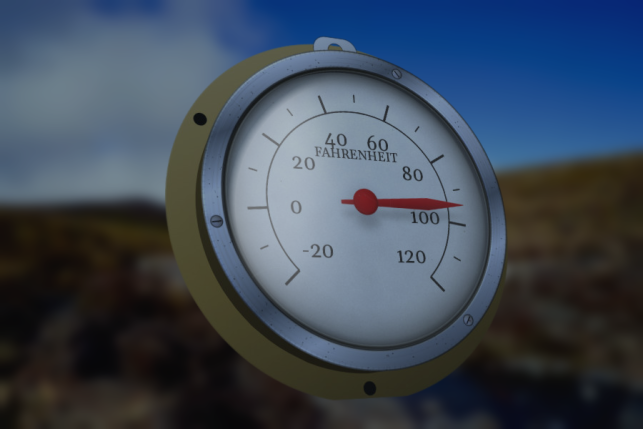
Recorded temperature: 95; °F
